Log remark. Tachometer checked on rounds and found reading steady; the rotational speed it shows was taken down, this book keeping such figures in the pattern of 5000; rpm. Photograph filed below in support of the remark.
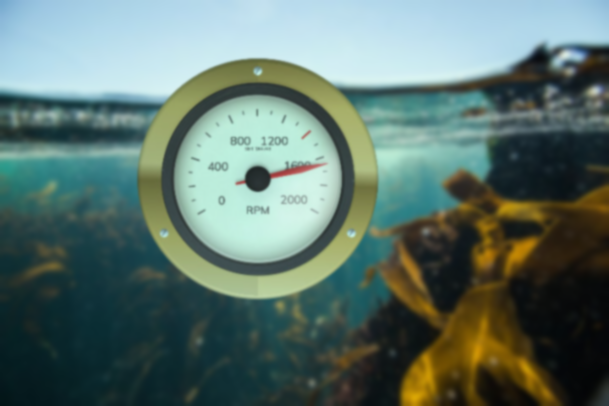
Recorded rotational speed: 1650; rpm
